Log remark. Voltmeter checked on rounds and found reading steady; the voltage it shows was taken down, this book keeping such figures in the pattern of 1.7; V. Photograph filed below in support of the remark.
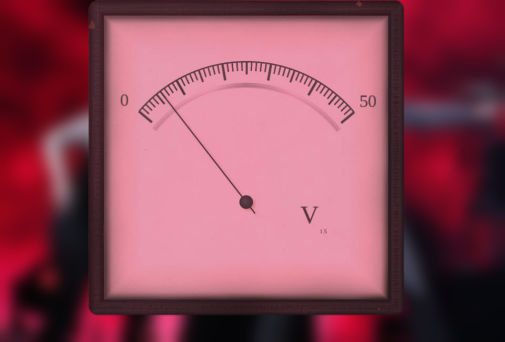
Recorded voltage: 6; V
